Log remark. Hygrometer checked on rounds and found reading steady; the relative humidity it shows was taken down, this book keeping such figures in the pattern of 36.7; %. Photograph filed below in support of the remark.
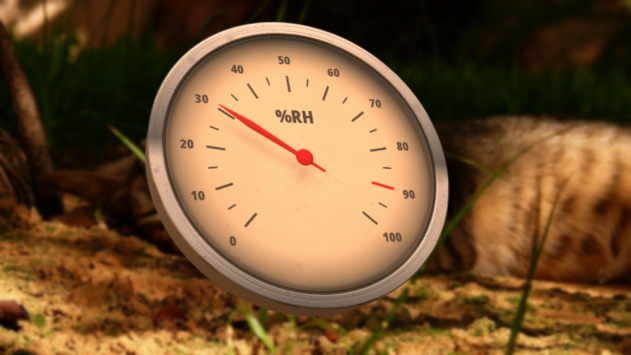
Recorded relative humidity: 30; %
